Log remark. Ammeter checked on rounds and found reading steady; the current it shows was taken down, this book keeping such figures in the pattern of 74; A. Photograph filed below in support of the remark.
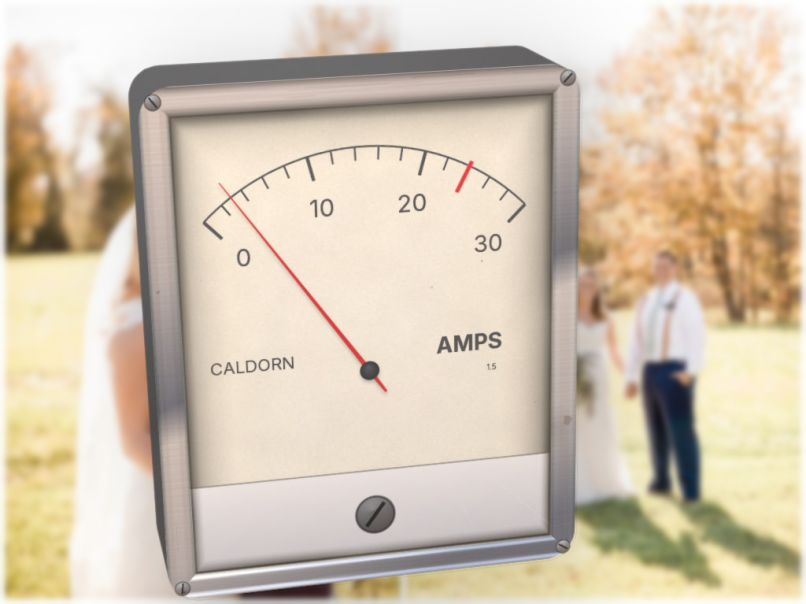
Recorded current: 3; A
